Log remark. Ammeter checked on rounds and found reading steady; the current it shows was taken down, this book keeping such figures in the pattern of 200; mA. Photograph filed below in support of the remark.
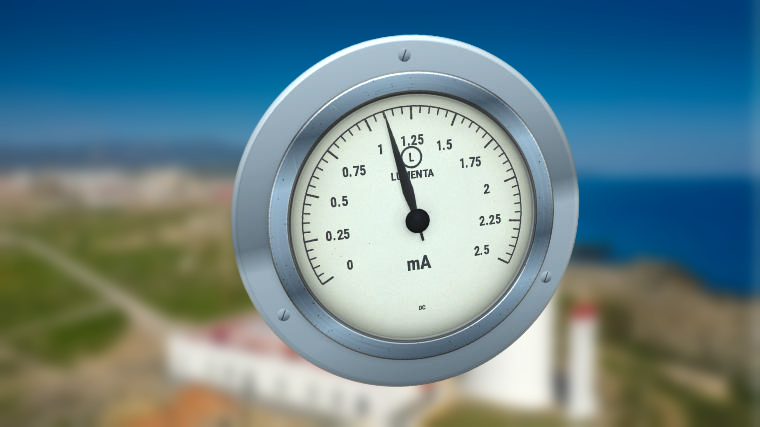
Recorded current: 1.1; mA
